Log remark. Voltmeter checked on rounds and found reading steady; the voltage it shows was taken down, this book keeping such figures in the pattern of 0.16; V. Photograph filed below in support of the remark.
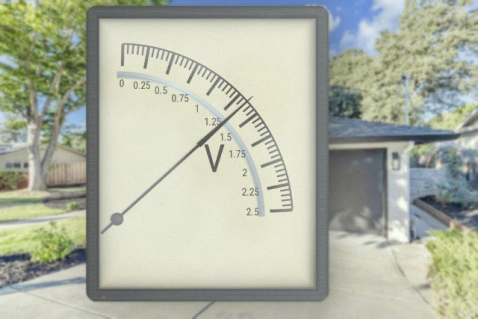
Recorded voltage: 1.35; V
